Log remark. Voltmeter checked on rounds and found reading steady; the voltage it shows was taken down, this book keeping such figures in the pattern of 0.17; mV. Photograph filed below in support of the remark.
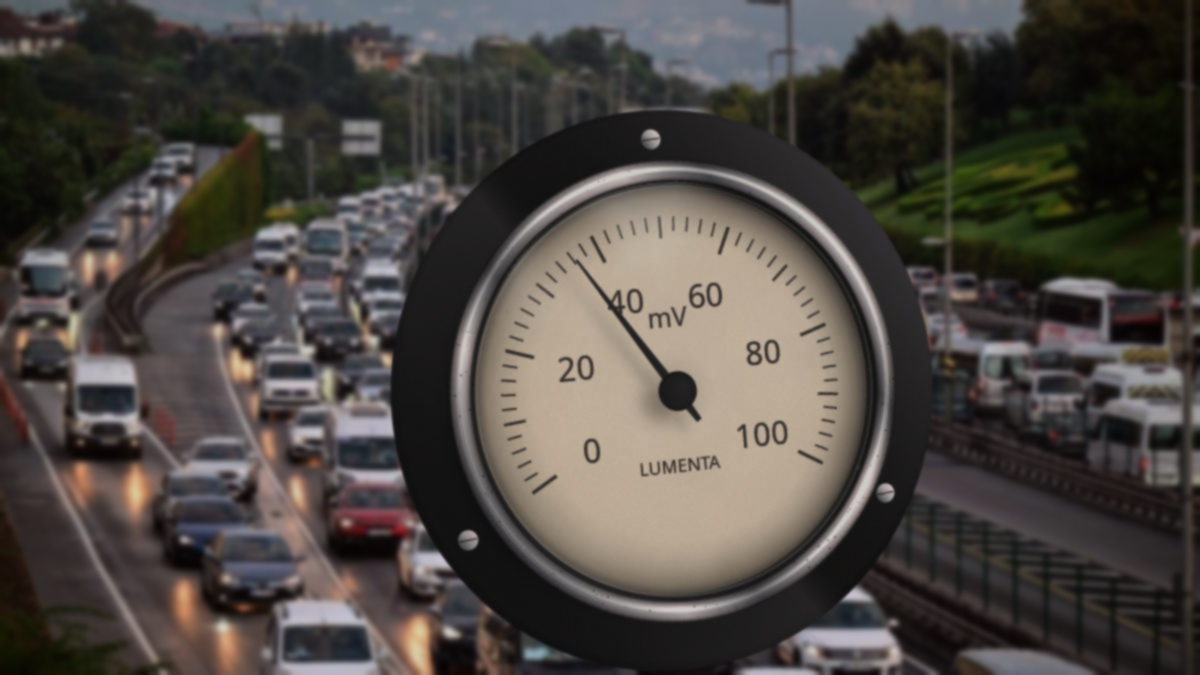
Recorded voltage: 36; mV
